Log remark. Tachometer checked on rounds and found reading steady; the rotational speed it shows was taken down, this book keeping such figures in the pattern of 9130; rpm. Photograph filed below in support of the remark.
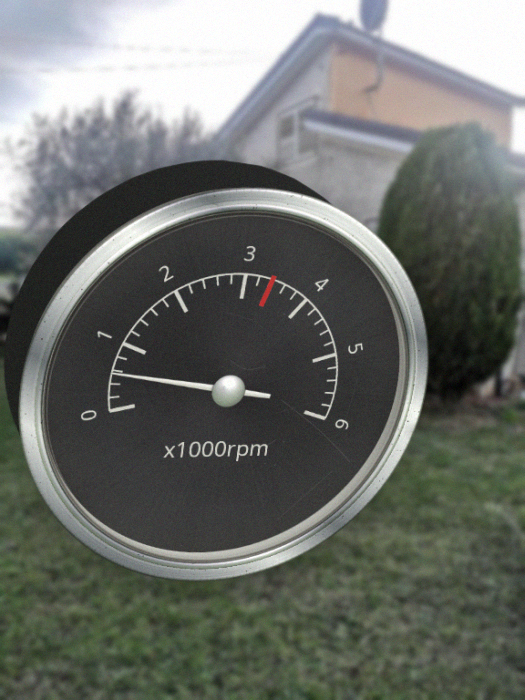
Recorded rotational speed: 600; rpm
